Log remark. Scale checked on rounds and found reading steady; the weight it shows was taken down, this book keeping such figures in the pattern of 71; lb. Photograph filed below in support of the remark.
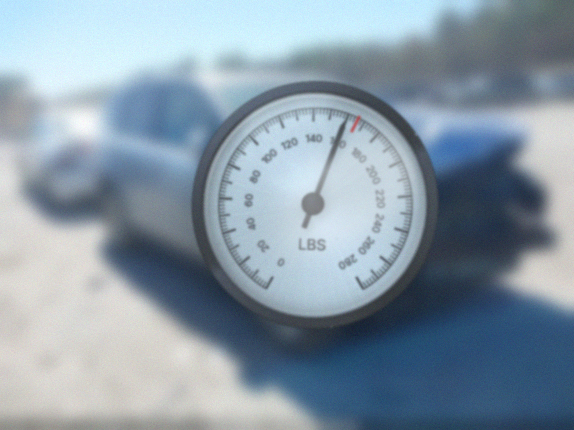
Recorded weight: 160; lb
